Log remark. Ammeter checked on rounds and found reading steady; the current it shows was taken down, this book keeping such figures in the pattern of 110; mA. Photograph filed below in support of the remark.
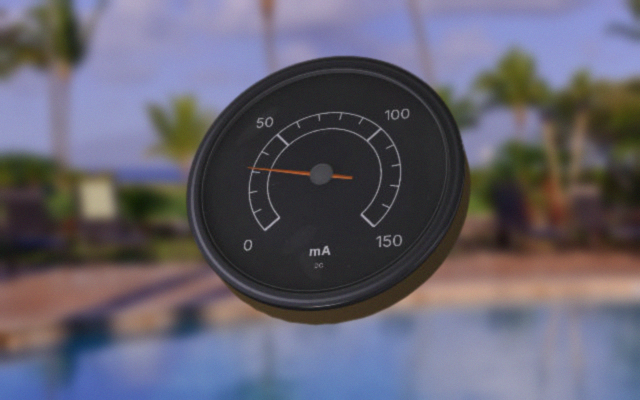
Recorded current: 30; mA
